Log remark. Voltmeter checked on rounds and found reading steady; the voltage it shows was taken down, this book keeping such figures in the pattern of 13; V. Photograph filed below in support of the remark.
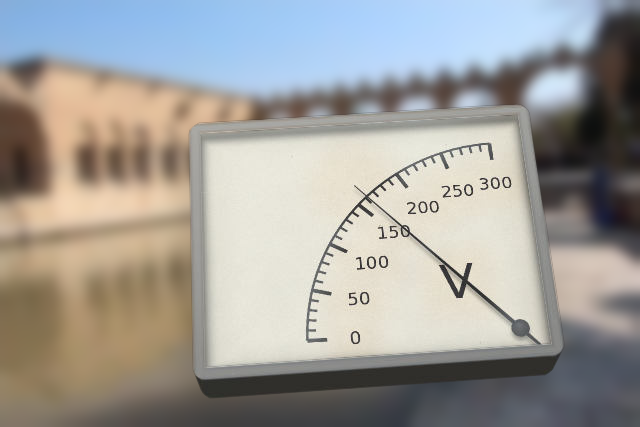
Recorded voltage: 160; V
